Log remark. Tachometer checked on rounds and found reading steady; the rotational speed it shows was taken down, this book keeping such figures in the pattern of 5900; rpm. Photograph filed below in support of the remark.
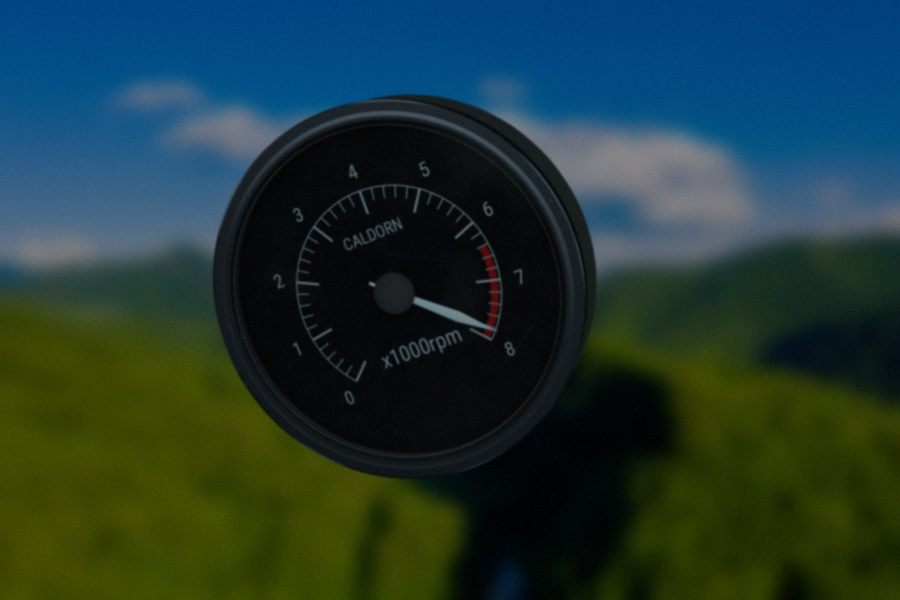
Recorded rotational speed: 7800; rpm
